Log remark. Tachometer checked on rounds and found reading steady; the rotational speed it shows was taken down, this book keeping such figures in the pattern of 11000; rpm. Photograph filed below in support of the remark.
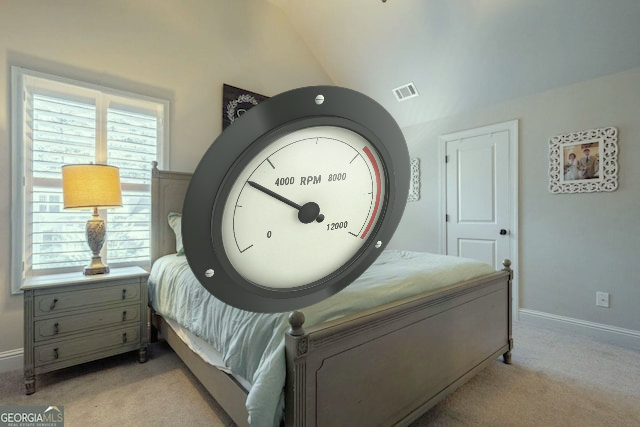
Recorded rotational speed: 3000; rpm
